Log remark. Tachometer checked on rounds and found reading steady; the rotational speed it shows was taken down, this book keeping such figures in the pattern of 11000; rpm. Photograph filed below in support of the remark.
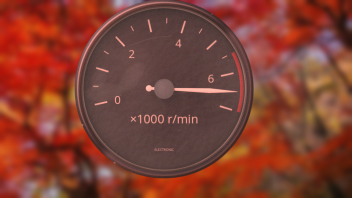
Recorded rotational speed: 6500; rpm
